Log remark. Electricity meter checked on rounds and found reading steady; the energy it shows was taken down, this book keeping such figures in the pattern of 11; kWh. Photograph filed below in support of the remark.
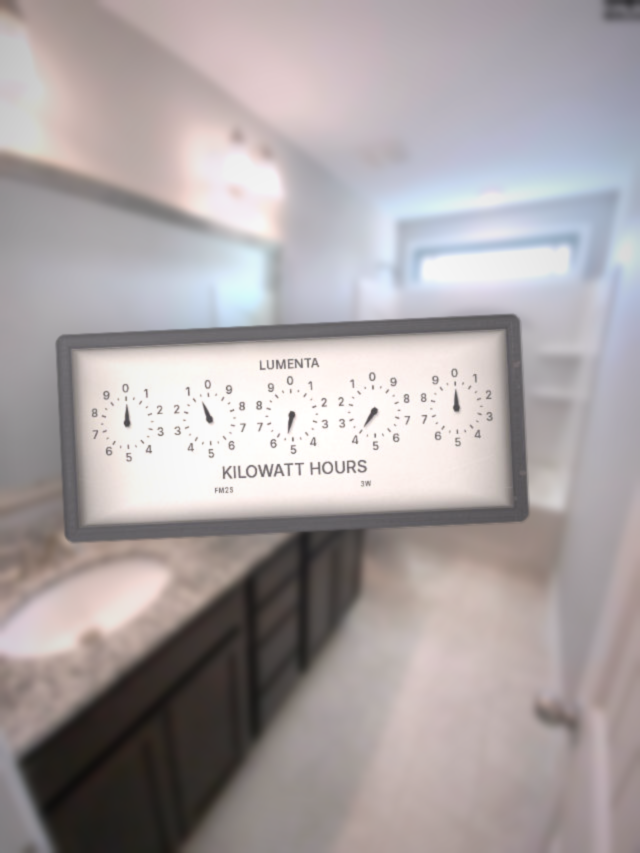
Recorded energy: 540; kWh
